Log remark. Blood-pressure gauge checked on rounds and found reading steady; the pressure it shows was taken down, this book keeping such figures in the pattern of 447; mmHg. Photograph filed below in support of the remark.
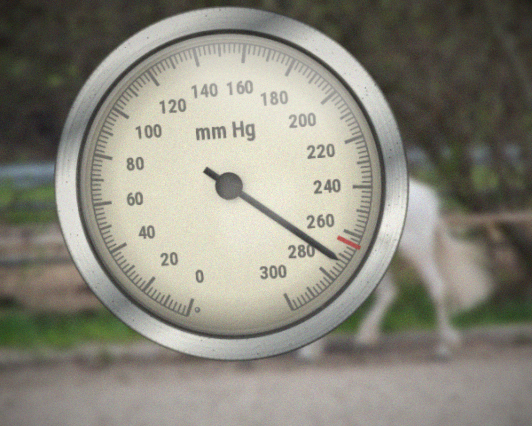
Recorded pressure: 272; mmHg
